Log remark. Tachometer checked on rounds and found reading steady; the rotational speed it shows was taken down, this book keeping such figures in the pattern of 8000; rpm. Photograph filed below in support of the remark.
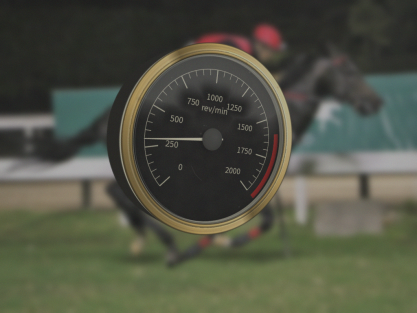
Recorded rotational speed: 300; rpm
